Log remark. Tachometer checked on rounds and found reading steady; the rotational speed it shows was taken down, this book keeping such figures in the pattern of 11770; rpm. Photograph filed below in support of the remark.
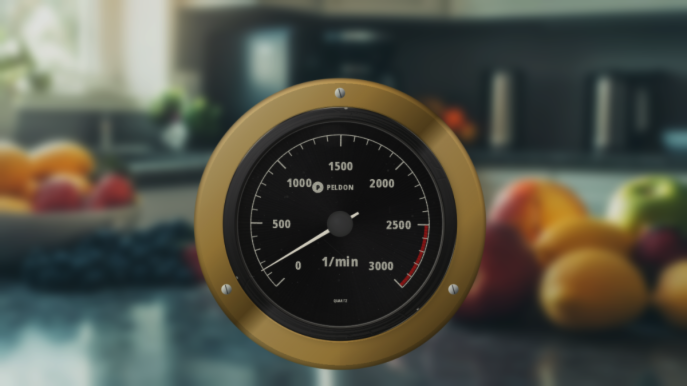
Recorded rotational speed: 150; rpm
